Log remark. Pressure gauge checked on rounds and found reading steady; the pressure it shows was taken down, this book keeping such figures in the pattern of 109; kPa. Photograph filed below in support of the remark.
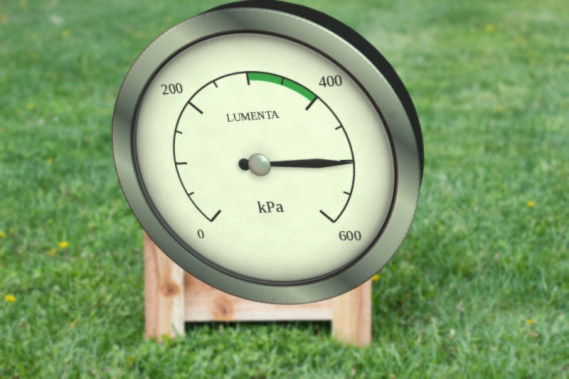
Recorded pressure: 500; kPa
